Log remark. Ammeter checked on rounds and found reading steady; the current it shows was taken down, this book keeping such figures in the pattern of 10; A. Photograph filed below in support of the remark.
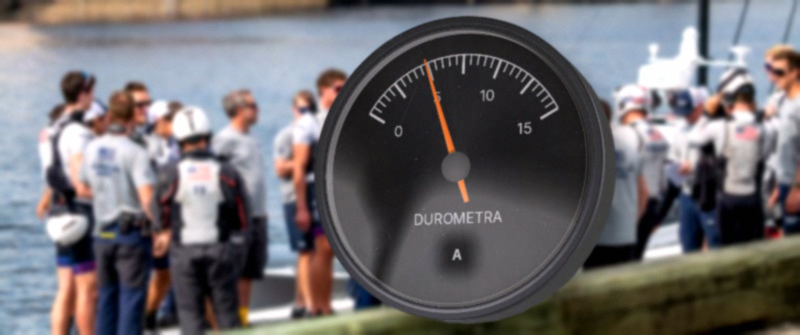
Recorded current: 5; A
